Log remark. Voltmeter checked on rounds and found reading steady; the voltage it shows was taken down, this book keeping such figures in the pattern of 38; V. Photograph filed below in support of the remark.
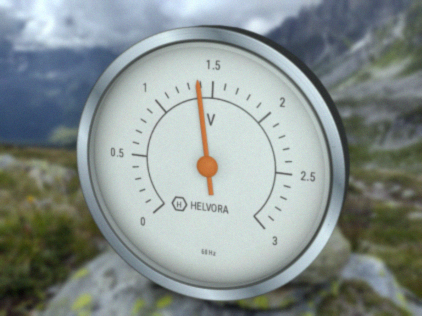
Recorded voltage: 1.4; V
